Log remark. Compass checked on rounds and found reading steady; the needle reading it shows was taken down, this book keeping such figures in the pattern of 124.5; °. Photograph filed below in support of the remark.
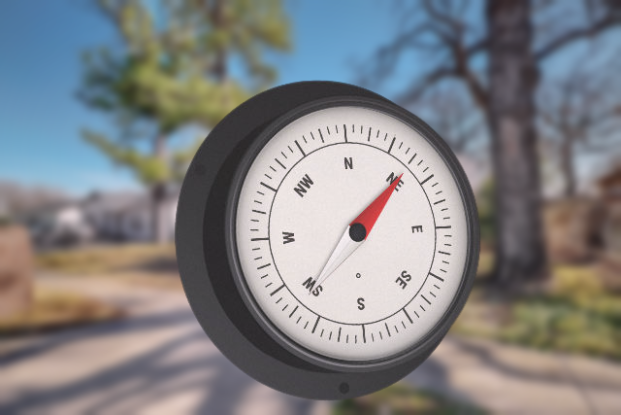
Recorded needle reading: 45; °
